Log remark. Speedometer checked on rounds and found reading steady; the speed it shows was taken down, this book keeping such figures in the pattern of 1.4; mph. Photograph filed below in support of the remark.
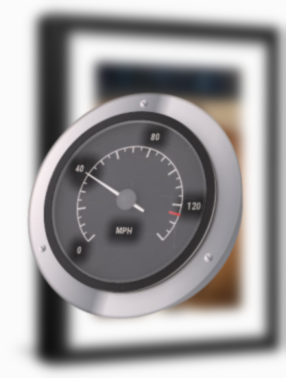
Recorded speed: 40; mph
